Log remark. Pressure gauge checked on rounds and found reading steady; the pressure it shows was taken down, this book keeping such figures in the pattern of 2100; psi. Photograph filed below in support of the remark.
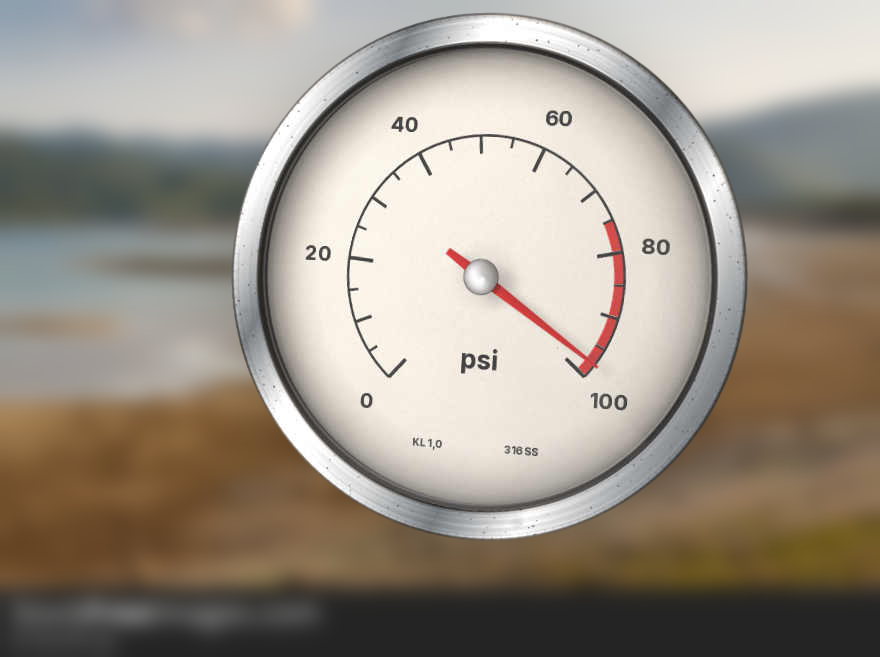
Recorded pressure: 97.5; psi
